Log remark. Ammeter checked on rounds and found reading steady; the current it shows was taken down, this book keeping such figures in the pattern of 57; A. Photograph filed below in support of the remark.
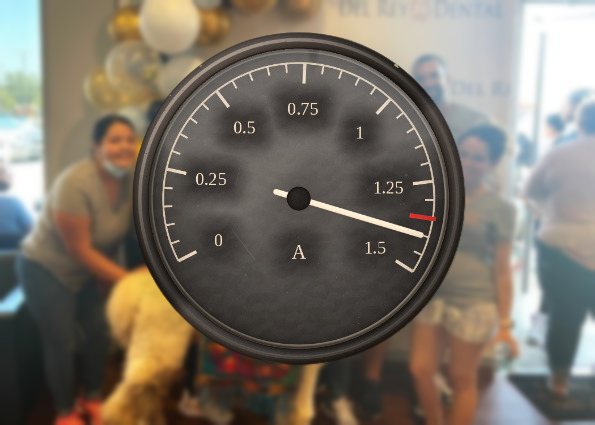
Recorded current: 1.4; A
